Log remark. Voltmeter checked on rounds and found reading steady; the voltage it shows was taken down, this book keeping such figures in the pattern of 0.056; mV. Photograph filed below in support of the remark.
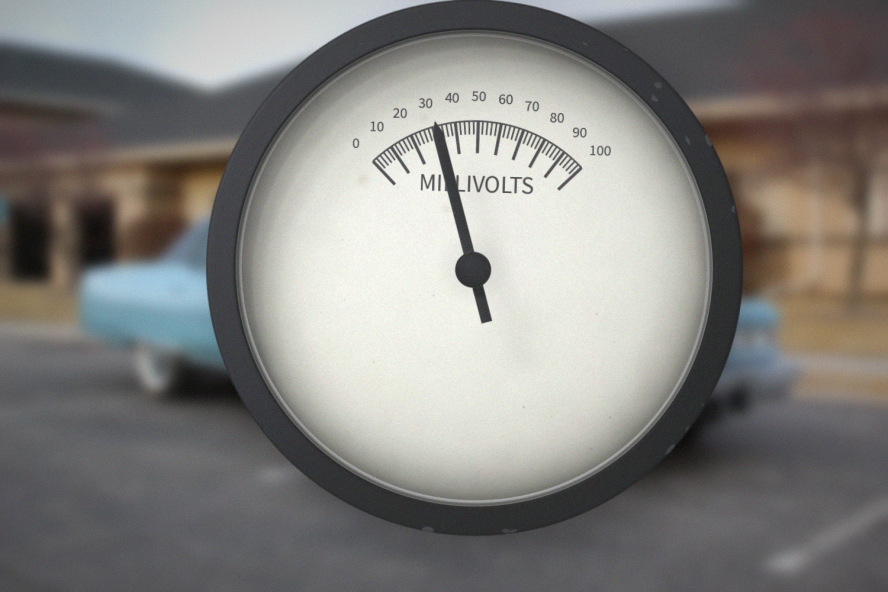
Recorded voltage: 32; mV
